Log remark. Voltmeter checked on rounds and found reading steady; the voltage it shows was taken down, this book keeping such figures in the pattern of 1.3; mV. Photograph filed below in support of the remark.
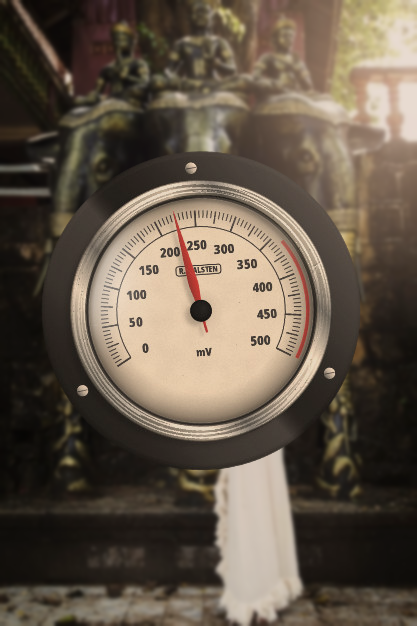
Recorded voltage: 225; mV
